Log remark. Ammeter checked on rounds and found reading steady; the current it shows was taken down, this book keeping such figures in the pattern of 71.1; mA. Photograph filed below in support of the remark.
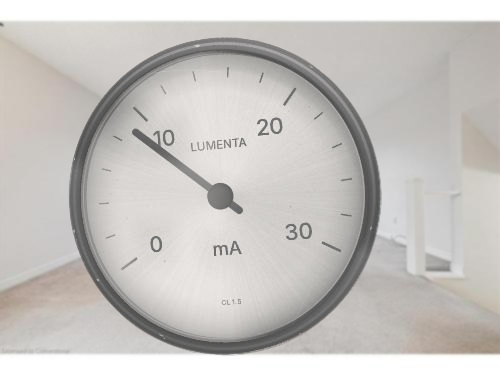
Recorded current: 9; mA
